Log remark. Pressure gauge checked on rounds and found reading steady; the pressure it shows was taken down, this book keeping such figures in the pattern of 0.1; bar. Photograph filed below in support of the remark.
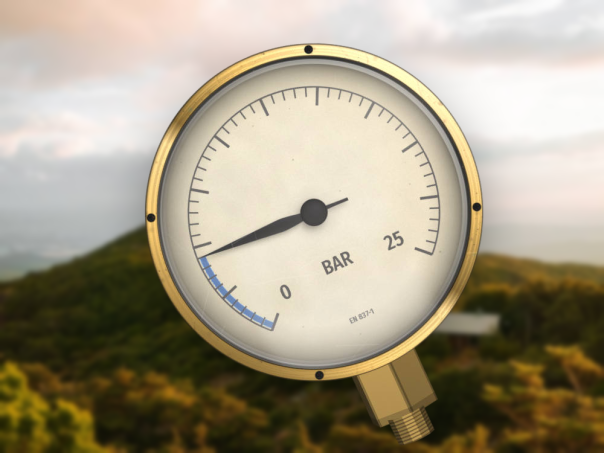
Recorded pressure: 4.5; bar
